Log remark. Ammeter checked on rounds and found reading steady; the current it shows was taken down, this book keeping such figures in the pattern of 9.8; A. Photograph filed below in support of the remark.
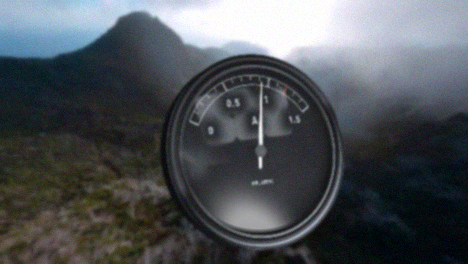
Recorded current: 0.9; A
